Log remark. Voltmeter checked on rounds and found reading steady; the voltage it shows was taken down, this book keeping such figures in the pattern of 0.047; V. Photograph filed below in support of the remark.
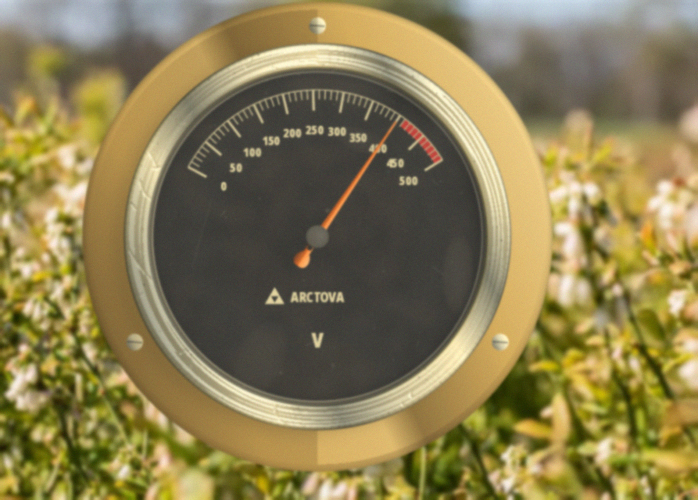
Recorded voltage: 400; V
